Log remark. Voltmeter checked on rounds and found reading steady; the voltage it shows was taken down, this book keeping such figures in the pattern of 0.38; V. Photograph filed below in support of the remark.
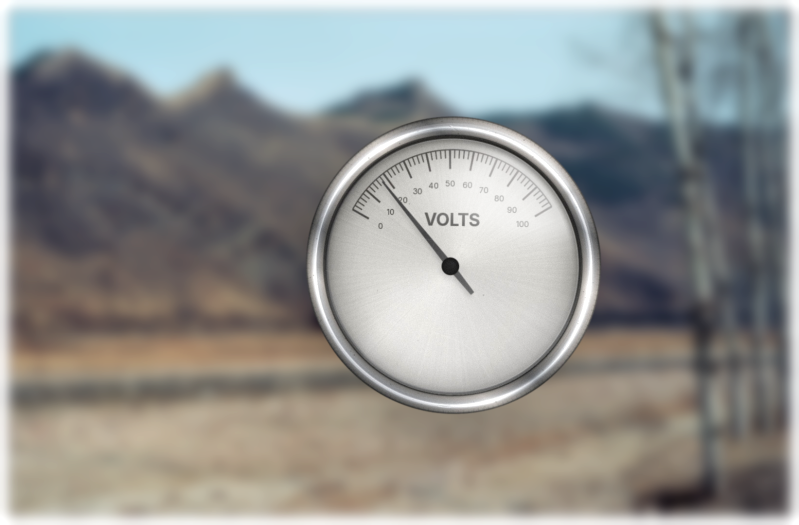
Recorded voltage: 18; V
